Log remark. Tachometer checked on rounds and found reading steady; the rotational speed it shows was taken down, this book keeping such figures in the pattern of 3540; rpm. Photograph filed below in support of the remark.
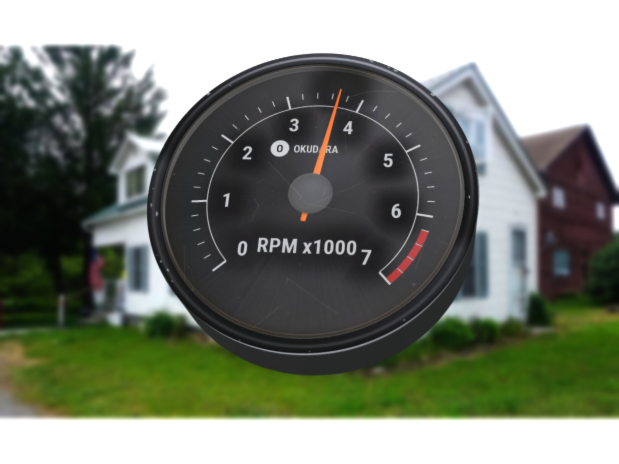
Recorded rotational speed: 3700; rpm
